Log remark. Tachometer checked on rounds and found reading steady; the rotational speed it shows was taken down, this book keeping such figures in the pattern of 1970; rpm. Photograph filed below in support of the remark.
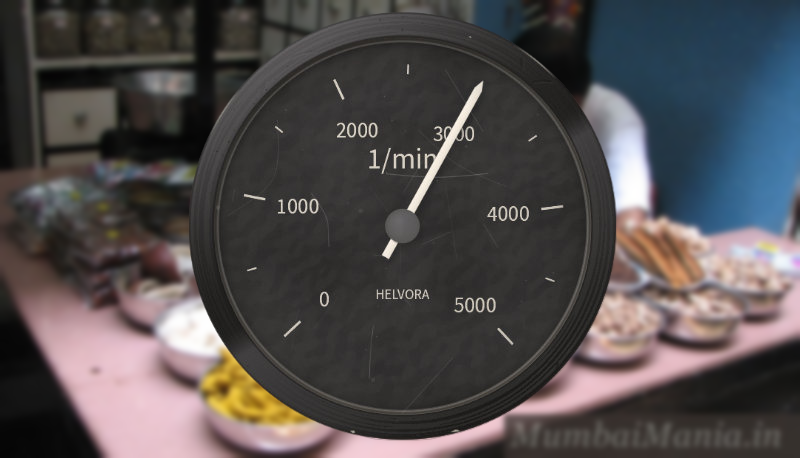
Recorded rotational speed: 3000; rpm
